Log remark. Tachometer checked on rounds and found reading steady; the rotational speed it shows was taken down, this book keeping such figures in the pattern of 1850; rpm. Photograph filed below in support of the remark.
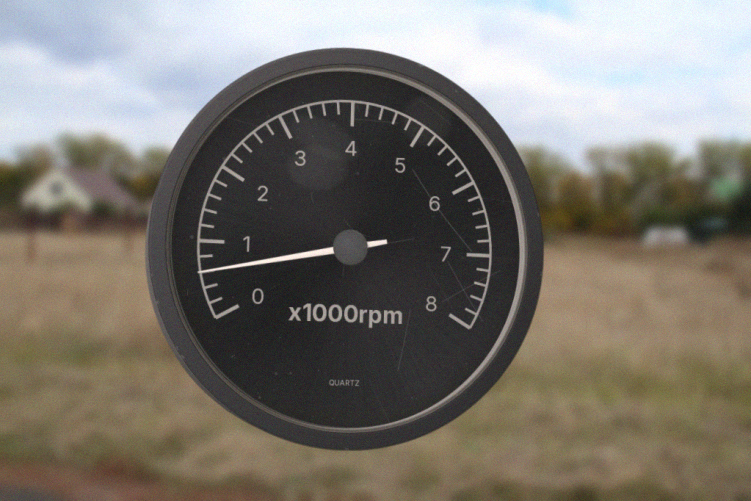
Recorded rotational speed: 600; rpm
